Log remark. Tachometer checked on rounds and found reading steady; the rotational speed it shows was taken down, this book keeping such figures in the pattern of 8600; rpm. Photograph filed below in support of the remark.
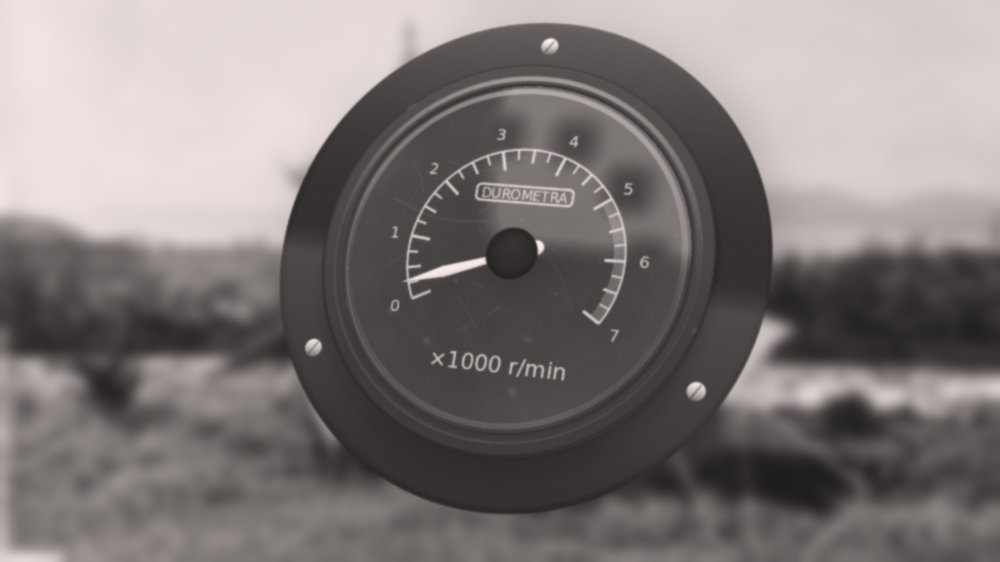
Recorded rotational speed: 250; rpm
